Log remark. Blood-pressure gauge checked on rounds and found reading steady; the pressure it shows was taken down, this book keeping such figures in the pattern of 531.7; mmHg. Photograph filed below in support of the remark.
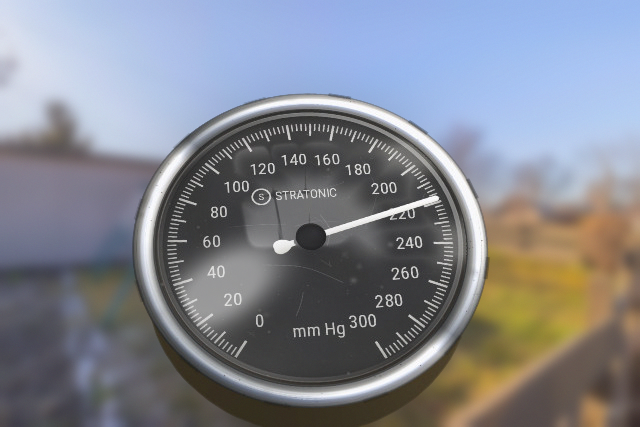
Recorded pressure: 220; mmHg
